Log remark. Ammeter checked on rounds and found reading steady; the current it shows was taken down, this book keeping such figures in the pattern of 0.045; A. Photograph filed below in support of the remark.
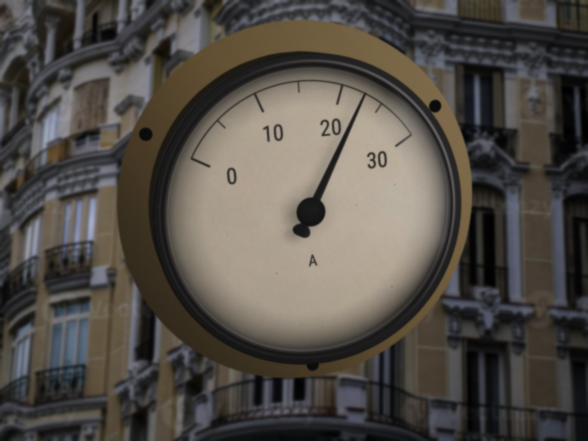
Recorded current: 22.5; A
